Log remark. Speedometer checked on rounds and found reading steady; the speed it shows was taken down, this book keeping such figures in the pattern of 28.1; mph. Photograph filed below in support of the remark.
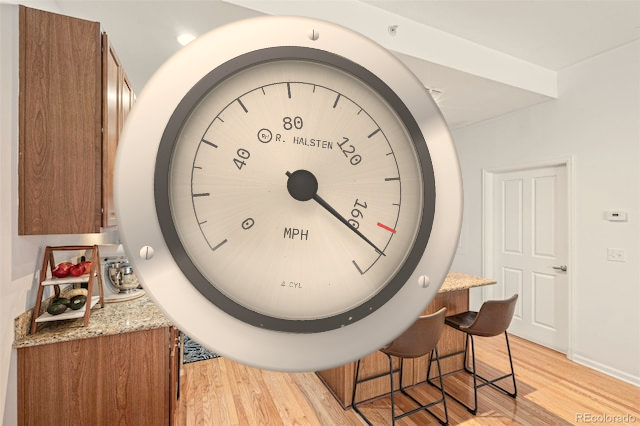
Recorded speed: 170; mph
